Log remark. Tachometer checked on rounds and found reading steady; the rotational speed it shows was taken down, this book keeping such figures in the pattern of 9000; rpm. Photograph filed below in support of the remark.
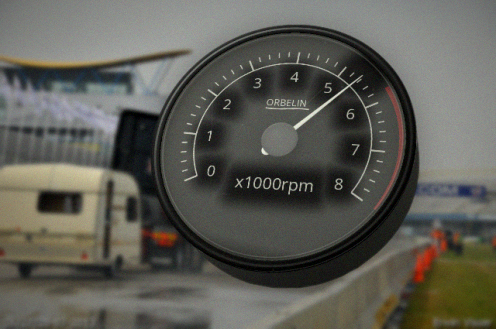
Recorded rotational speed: 5400; rpm
